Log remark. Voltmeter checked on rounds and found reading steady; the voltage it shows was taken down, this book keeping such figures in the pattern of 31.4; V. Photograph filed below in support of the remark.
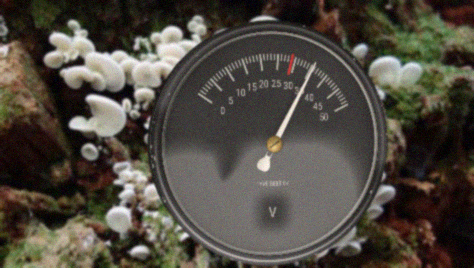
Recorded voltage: 35; V
